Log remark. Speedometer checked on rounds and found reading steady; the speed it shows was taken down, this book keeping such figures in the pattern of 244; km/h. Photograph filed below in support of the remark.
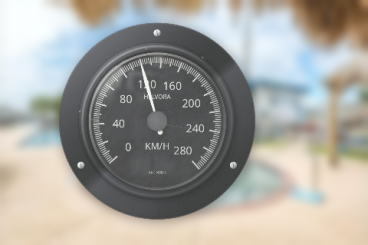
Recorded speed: 120; km/h
